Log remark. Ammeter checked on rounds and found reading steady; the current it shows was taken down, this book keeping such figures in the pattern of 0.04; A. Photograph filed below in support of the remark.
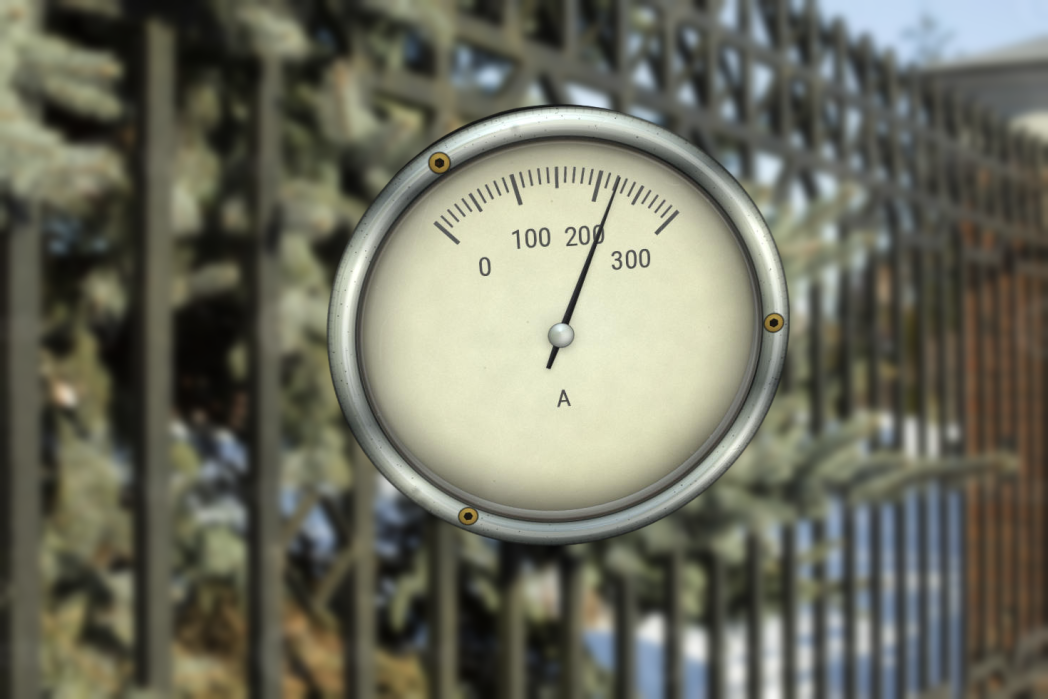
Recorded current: 220; A
